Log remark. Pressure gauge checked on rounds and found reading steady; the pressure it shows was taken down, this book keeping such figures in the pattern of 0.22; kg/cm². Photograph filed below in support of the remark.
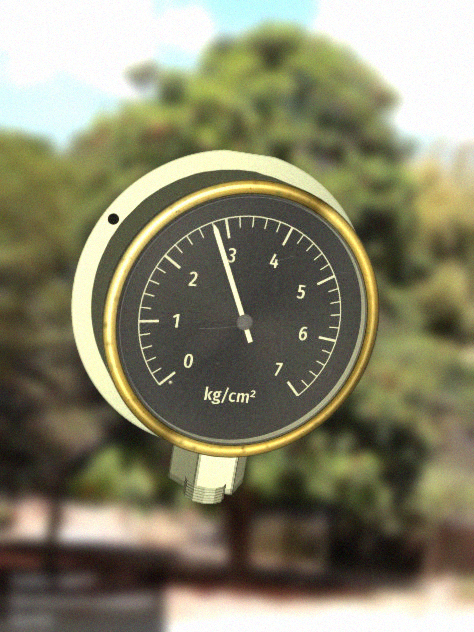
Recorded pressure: 2.8; kg/cm²
